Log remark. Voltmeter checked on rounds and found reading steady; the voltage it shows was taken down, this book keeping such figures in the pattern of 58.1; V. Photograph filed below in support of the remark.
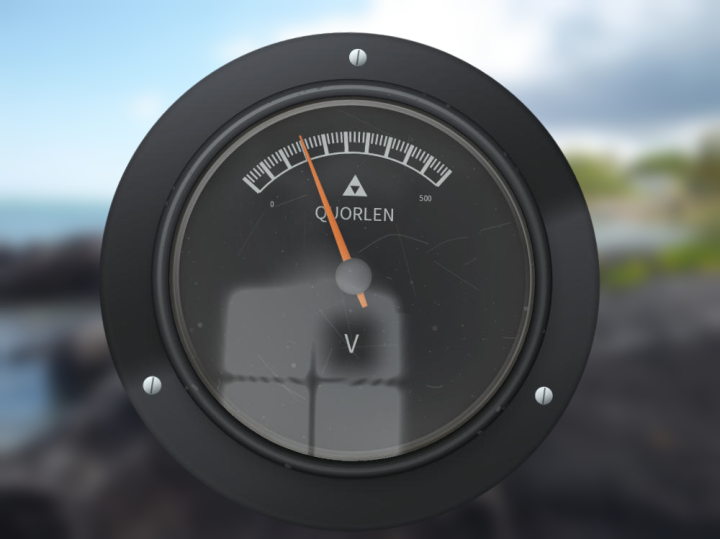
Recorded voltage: 150; V
